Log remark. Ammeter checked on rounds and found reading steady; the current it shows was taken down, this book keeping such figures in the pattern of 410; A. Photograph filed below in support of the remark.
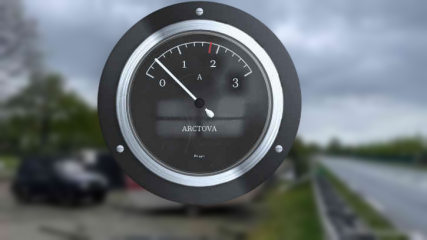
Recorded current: 0.4; A
